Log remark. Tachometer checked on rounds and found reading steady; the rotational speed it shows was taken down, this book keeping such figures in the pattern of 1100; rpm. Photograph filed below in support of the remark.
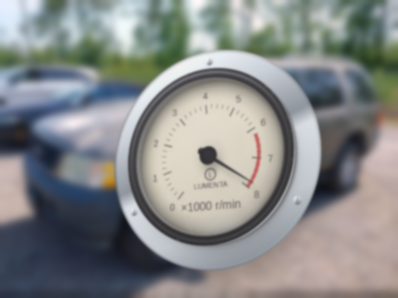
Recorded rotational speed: 7800; rpm
